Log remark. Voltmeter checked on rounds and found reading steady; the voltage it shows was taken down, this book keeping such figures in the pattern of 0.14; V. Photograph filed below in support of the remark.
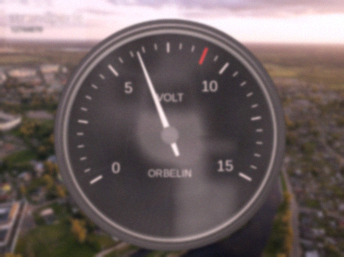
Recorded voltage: 6.25; V
